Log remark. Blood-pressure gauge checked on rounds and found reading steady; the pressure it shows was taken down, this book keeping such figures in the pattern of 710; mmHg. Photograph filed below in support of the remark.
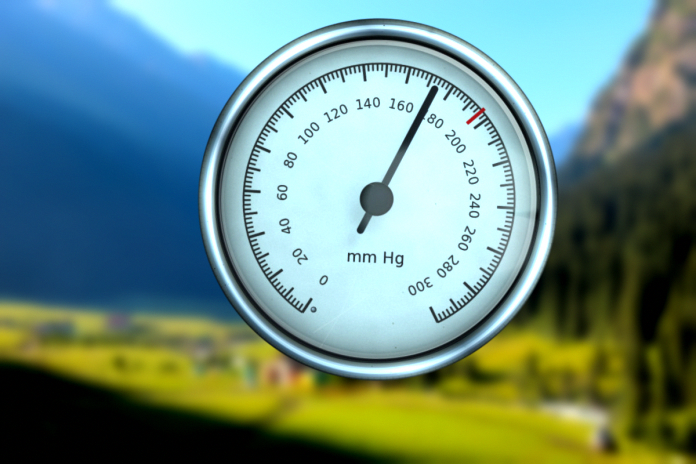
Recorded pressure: 174; mmHg
